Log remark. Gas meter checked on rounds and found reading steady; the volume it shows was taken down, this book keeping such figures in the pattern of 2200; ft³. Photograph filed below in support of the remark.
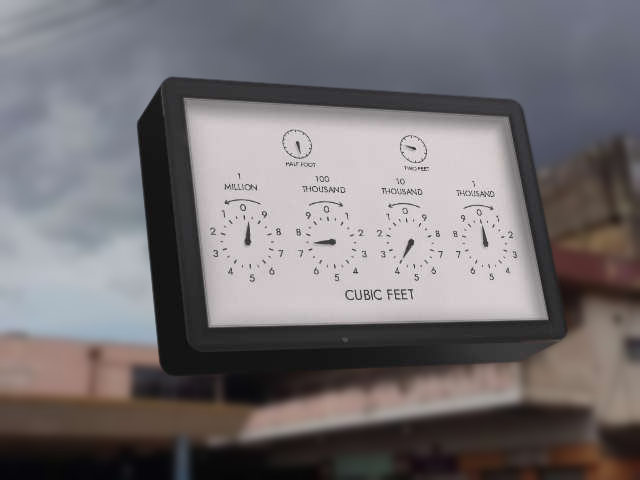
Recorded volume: 974000; ft³
